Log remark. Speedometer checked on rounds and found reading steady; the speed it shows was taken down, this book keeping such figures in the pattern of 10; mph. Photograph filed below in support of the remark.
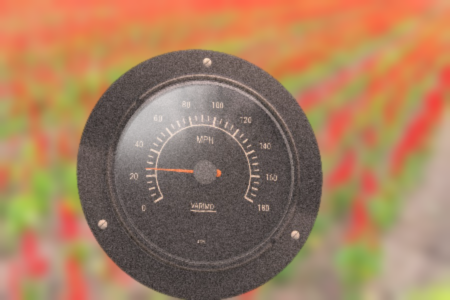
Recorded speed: 25; mph
